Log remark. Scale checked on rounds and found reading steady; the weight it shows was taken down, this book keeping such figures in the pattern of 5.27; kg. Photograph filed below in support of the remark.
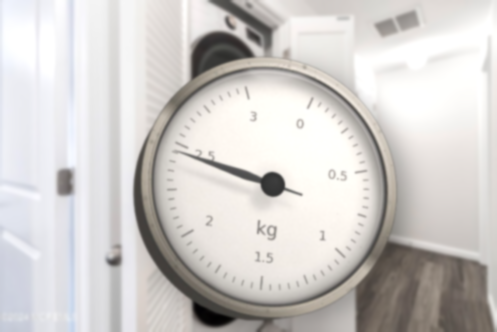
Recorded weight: 2.45; kg
